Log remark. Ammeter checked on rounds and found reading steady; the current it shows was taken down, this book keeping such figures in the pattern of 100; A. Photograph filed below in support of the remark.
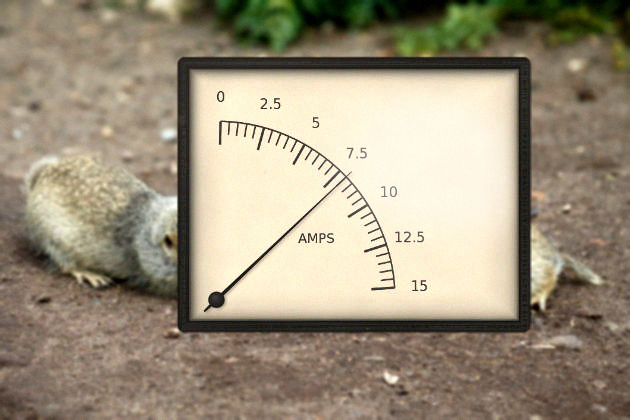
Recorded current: 8; A
